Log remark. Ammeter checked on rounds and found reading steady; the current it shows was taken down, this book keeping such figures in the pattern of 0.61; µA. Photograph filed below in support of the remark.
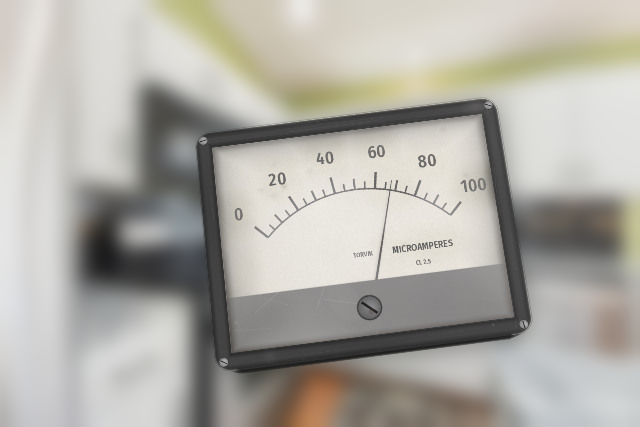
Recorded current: 67.5; µA
